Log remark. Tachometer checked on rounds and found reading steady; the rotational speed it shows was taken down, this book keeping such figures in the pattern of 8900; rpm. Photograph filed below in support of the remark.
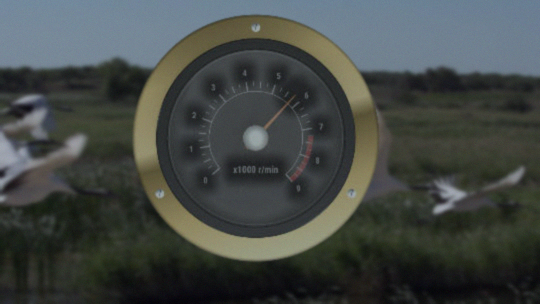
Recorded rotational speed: 5750; rpm
